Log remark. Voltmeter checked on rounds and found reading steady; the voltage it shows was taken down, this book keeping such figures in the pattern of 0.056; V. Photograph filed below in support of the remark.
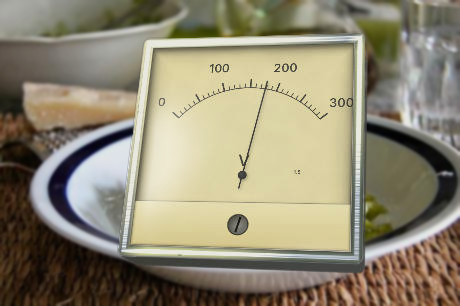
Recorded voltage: 180; V
